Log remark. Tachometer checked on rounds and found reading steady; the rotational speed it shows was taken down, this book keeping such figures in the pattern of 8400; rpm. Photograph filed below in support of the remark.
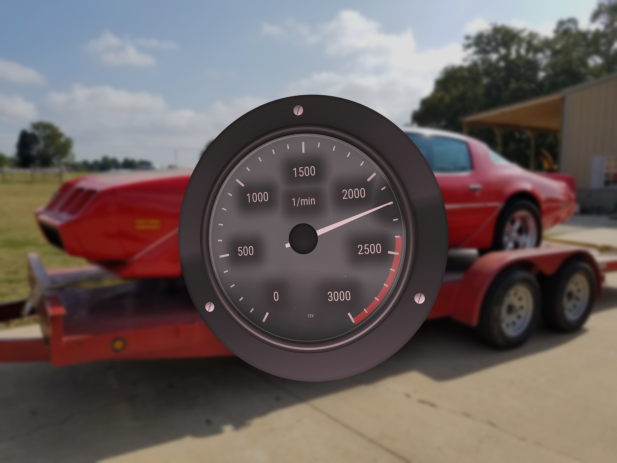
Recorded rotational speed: 2200; rpm
